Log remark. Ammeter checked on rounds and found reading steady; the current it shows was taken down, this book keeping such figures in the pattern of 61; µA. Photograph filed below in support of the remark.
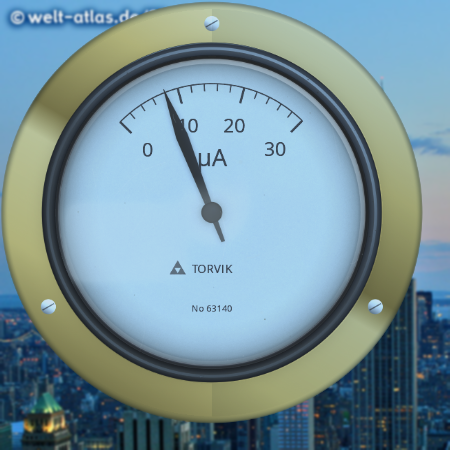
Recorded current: 8; µA
